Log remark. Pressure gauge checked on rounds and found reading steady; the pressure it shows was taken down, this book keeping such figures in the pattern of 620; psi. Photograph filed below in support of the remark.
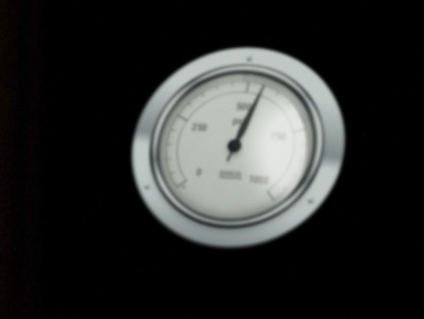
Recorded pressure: 550; psi
